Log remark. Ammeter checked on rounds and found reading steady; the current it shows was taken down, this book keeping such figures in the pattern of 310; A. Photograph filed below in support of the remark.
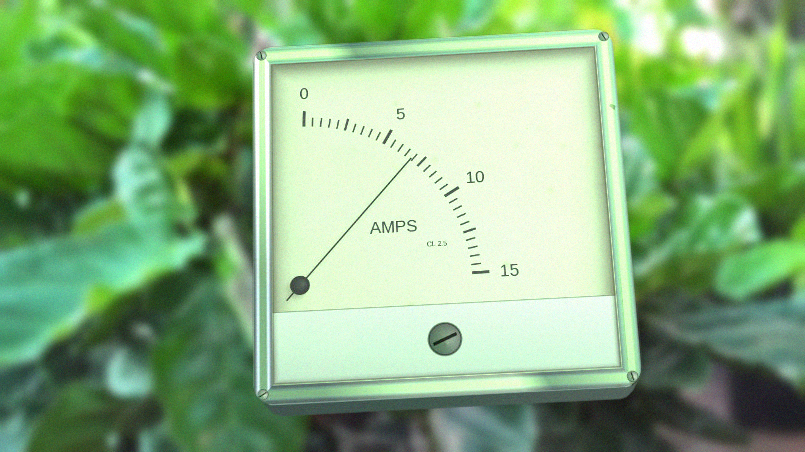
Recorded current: 7; A
